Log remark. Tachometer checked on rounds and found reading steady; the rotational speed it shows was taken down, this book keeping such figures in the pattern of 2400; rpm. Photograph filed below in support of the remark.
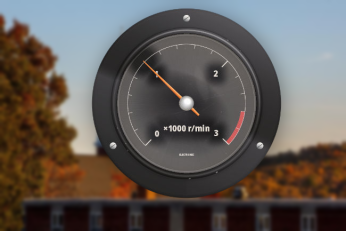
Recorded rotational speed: 1000; rpm
